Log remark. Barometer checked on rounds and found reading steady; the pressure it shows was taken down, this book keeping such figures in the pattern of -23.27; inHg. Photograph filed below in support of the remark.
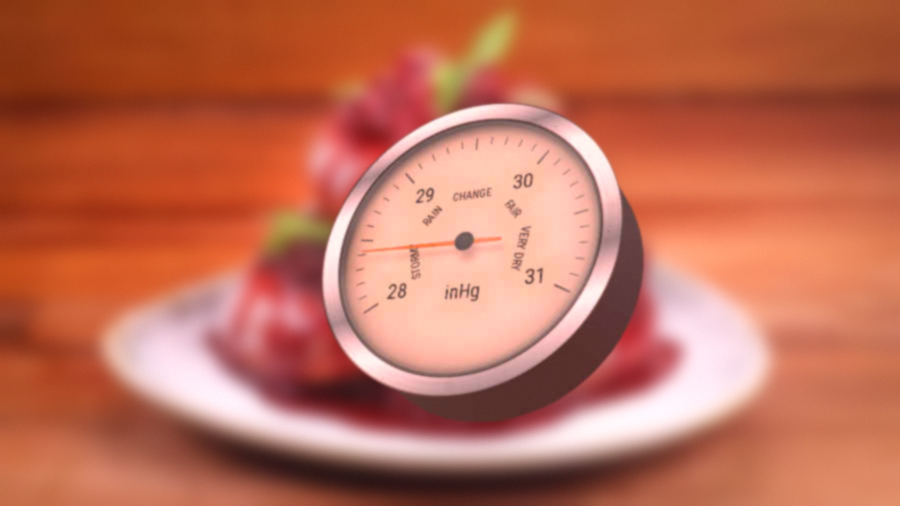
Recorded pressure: 28.4; inHg
